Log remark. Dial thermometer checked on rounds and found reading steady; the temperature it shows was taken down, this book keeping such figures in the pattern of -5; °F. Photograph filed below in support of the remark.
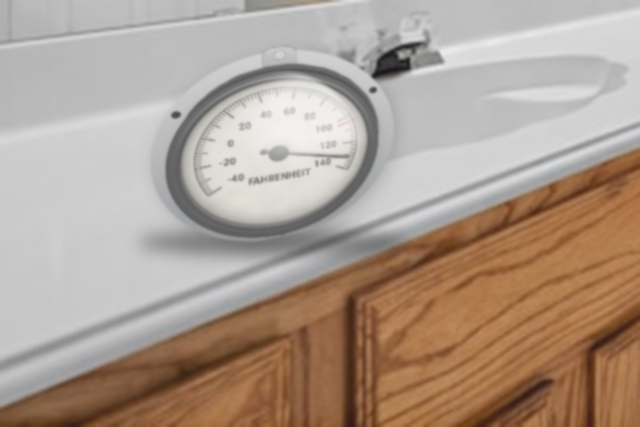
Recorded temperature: 130; °F
